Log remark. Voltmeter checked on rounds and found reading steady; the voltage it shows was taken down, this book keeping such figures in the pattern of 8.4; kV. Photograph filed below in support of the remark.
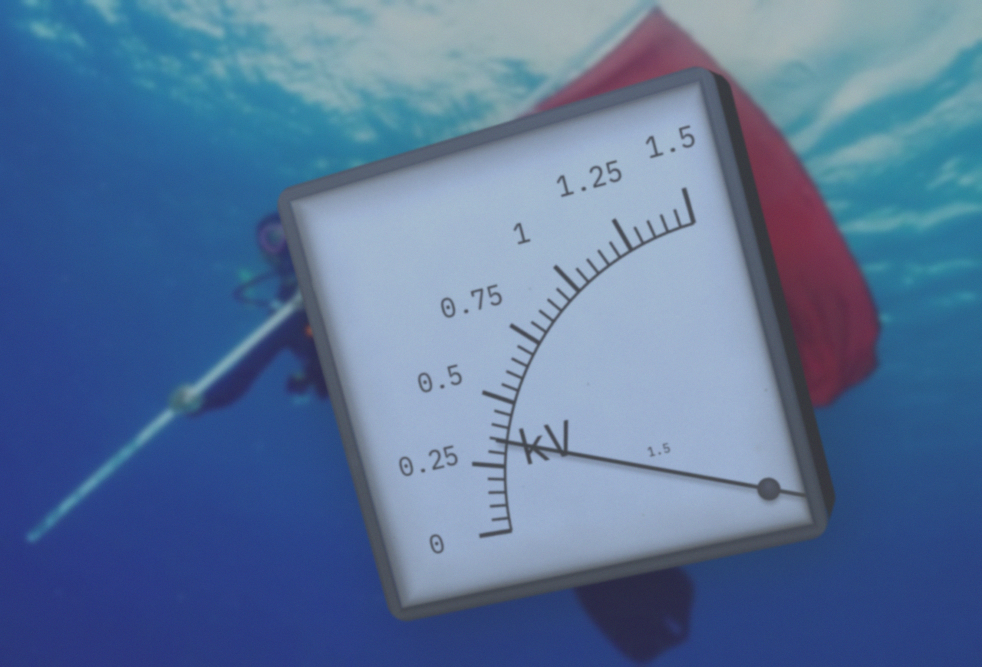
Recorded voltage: 0.35; kV
